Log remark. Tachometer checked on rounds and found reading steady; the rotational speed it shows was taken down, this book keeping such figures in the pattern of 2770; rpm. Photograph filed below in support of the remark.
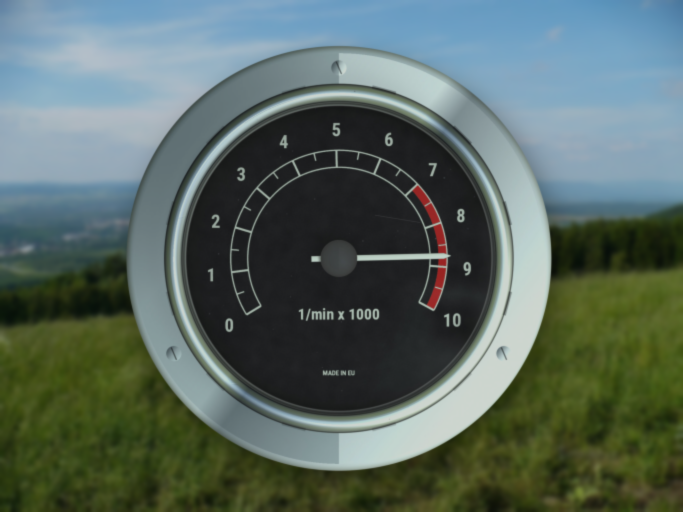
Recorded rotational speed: 8750; rpm
